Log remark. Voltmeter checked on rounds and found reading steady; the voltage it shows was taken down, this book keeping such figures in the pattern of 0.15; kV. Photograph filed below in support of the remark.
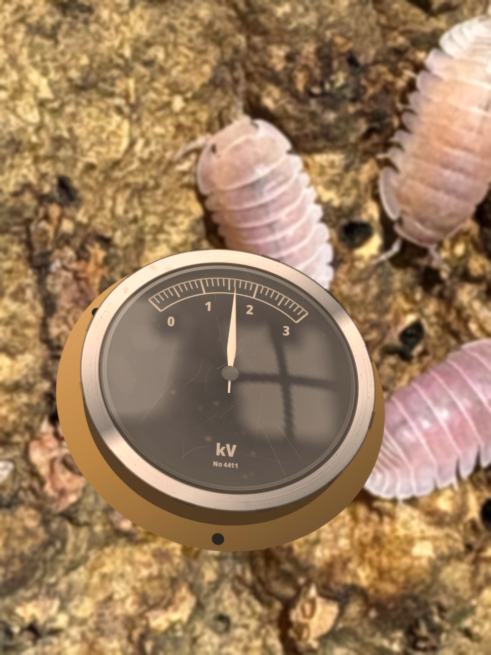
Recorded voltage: 1.6; kV
